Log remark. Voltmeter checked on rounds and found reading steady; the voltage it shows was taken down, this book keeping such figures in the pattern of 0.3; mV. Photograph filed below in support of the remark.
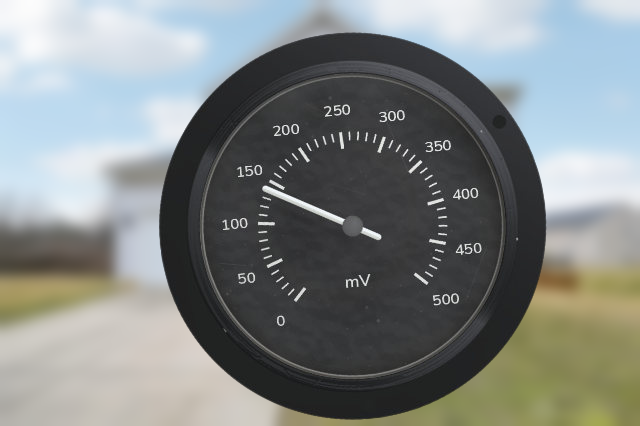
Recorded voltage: 140; mV
